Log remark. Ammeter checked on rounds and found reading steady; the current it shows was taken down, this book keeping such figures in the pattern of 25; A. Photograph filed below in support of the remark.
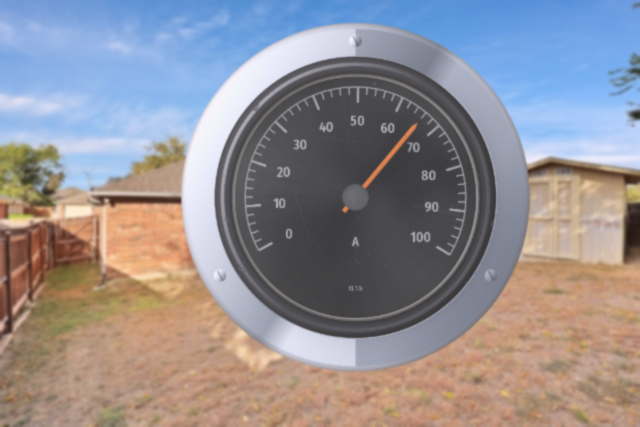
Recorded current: 66; A
